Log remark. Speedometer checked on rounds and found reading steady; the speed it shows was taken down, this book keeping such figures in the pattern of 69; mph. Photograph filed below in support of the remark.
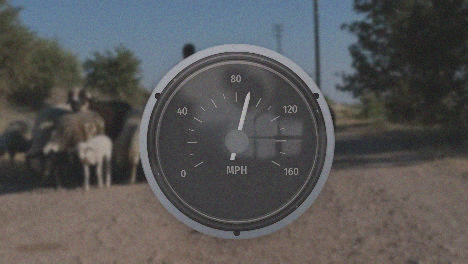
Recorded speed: 90; mph
